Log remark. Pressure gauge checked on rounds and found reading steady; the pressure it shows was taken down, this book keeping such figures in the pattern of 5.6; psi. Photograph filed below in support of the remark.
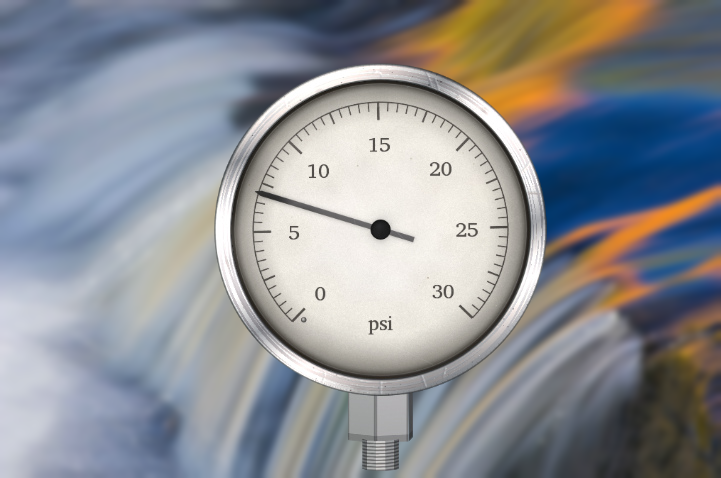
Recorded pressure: 7; psi
